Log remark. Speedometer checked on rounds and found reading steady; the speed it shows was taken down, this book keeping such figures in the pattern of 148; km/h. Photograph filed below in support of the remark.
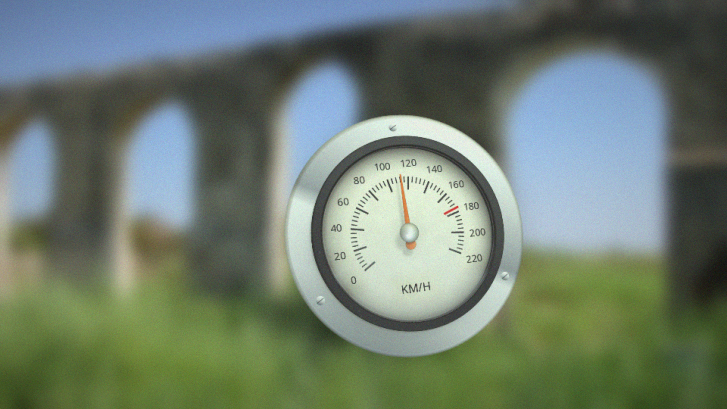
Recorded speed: 112; km/h
